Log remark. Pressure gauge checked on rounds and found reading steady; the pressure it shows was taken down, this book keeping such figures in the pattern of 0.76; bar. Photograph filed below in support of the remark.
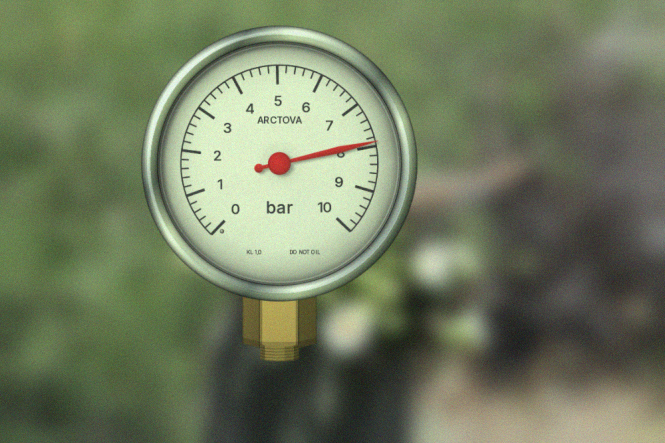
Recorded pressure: 7.9; bar
